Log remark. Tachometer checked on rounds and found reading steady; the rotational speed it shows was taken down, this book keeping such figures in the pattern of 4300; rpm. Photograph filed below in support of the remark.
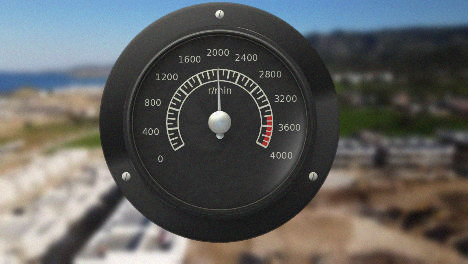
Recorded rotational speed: 2000; rpm
